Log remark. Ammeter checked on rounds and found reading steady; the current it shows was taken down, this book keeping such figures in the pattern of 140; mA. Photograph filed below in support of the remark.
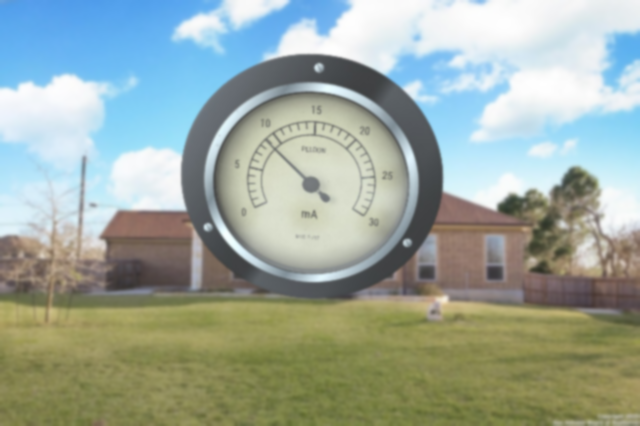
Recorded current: 9; mA
